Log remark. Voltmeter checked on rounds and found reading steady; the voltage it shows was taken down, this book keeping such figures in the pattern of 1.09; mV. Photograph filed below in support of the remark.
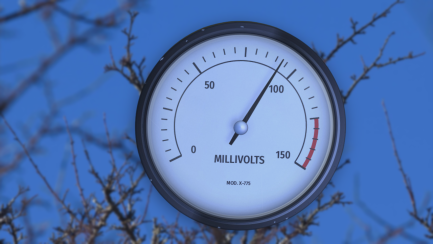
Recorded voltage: 92.5; mV
